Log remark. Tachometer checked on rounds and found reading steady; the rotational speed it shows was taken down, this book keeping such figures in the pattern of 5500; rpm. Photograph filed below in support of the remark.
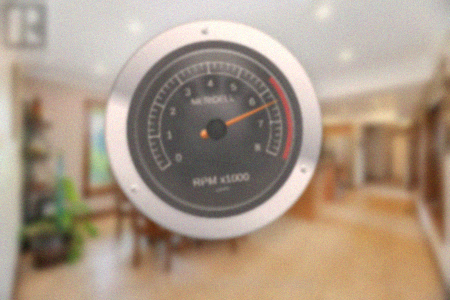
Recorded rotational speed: 6400; rpm
